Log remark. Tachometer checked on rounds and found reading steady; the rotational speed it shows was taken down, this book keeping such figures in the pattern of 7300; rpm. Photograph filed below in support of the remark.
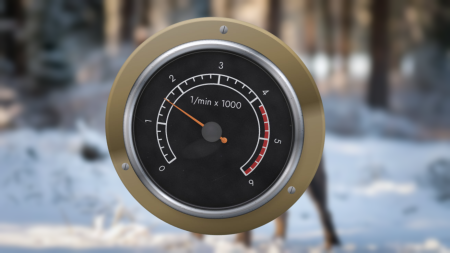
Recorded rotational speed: 1600; rpm
